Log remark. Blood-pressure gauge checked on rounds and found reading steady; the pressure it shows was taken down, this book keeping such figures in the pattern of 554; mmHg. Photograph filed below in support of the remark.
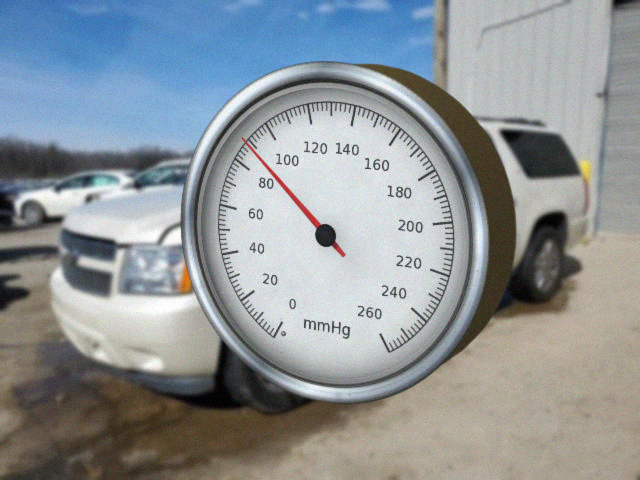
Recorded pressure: 90; mmHg
